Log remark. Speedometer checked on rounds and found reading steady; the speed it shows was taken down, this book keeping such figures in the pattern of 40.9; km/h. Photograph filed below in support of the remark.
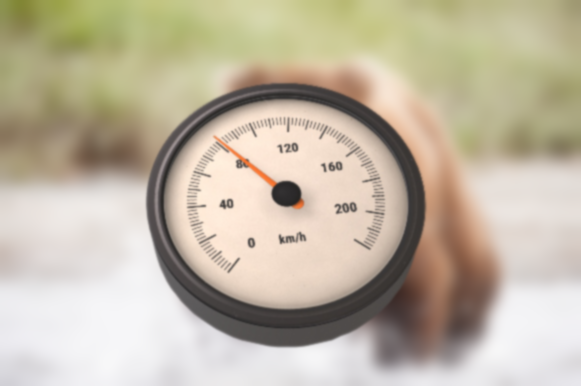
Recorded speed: 80; km/h
